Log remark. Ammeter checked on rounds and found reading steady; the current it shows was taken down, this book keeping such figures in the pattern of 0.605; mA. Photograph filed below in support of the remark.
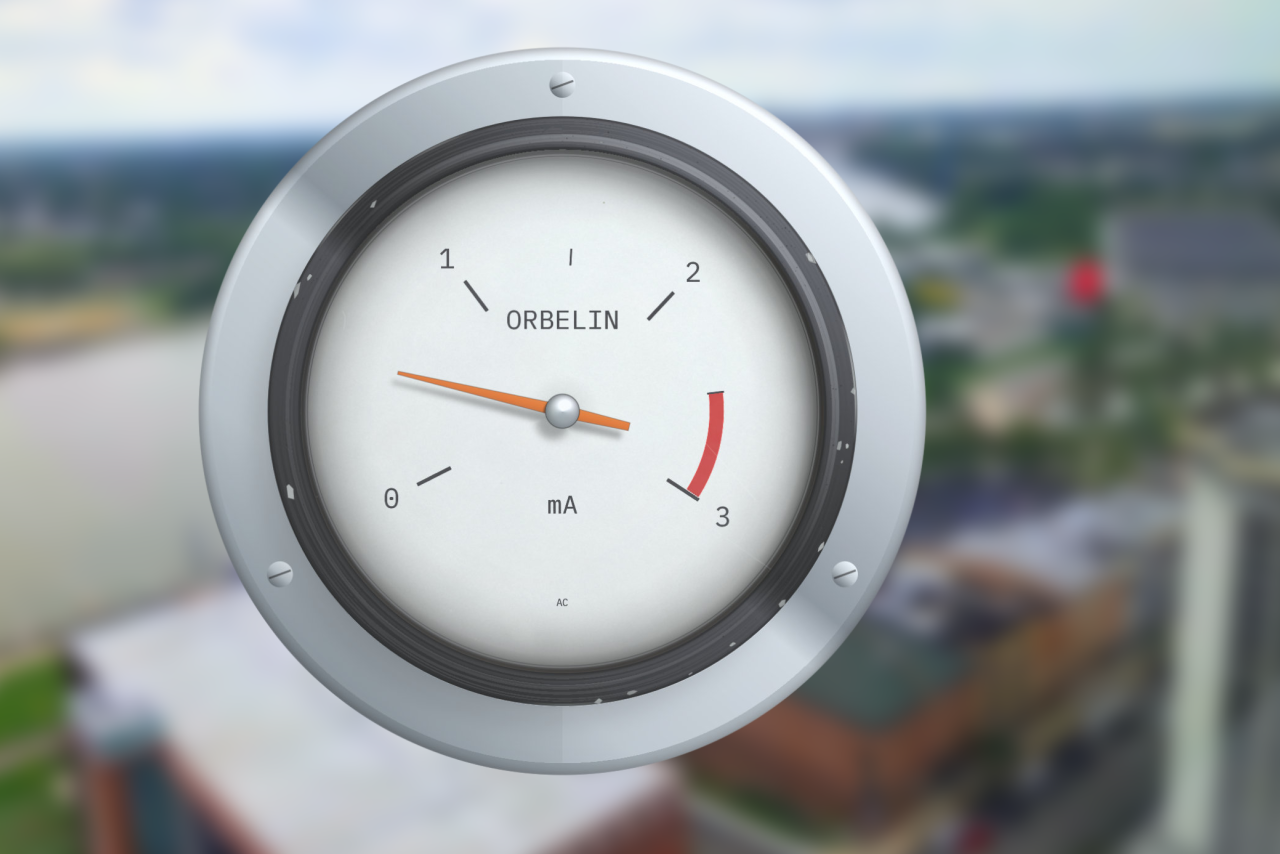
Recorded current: 0.5; mA
